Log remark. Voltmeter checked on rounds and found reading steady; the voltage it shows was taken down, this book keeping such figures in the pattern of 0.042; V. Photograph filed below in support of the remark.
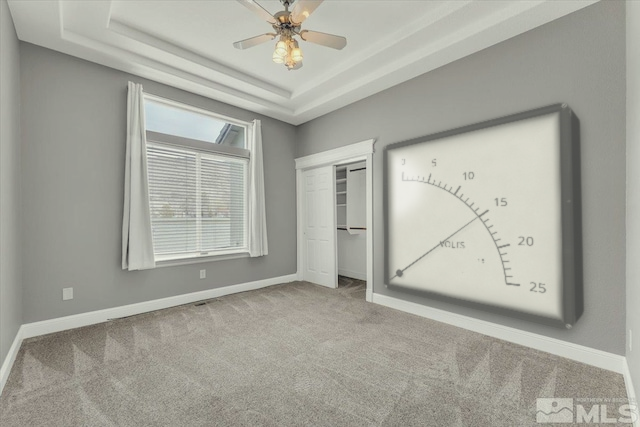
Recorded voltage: 15; V
